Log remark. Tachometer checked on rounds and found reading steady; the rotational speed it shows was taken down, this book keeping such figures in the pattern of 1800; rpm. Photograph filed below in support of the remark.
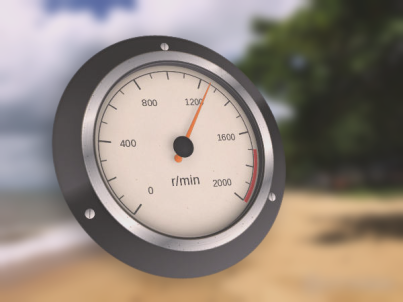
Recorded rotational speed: 1250; rpm
